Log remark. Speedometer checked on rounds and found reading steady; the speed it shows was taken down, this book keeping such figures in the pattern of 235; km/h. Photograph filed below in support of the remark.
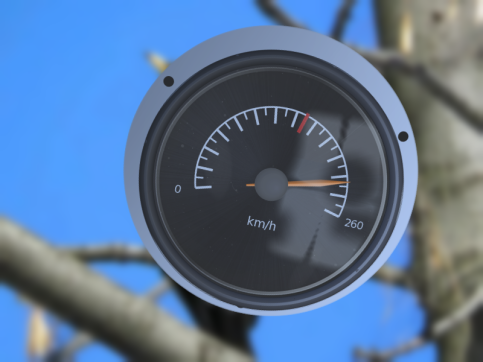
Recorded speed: 225; km/h
